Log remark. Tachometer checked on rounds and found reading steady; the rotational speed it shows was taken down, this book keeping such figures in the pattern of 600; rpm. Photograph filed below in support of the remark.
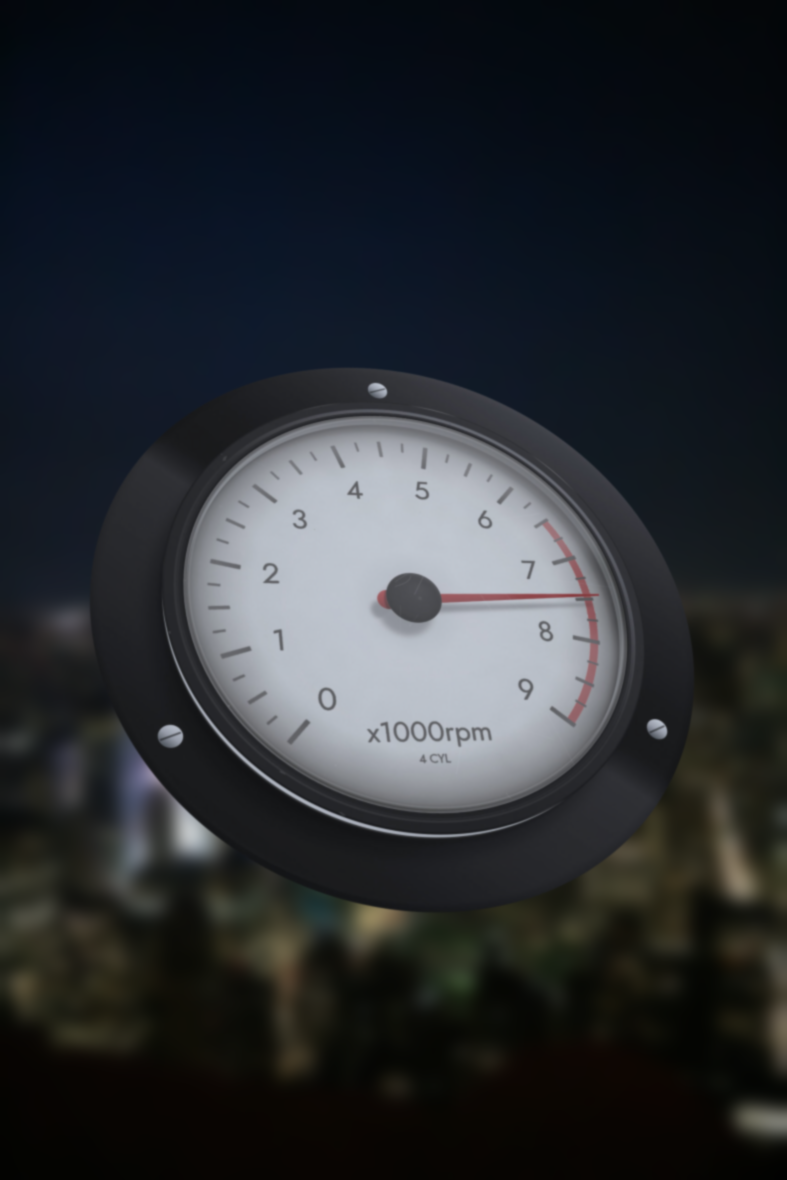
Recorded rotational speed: 7500; rpm
